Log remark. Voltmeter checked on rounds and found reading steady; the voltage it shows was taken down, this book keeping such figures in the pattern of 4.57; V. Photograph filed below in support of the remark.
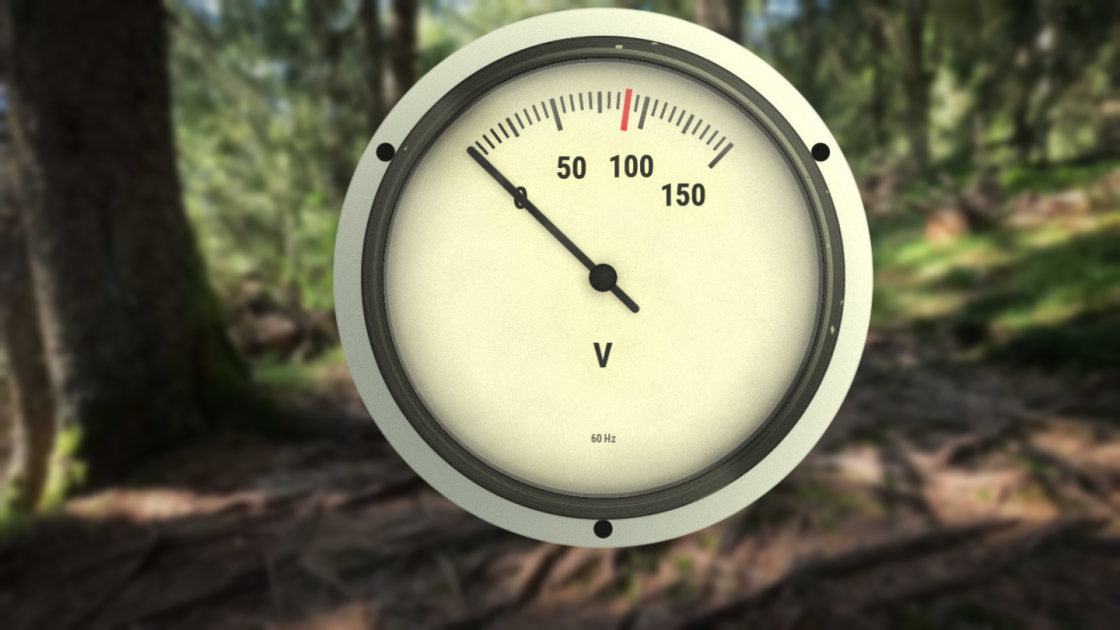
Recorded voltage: 0; V
